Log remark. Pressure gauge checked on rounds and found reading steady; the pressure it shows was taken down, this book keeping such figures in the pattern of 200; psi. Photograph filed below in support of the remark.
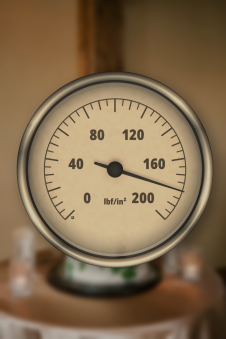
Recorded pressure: 180; psi
